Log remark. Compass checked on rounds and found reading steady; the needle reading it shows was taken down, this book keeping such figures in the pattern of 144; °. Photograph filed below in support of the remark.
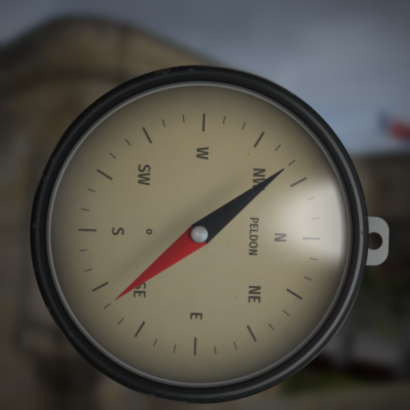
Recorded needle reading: 140; °
